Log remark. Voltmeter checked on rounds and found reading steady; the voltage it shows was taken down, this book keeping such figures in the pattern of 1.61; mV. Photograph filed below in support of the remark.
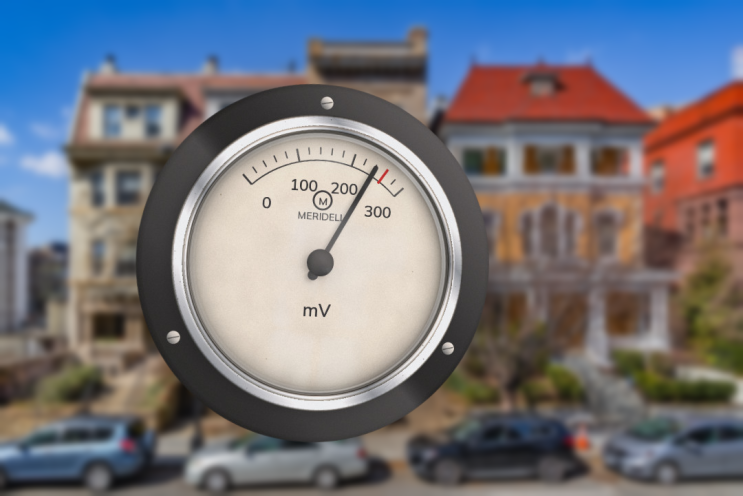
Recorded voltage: 240; mV
